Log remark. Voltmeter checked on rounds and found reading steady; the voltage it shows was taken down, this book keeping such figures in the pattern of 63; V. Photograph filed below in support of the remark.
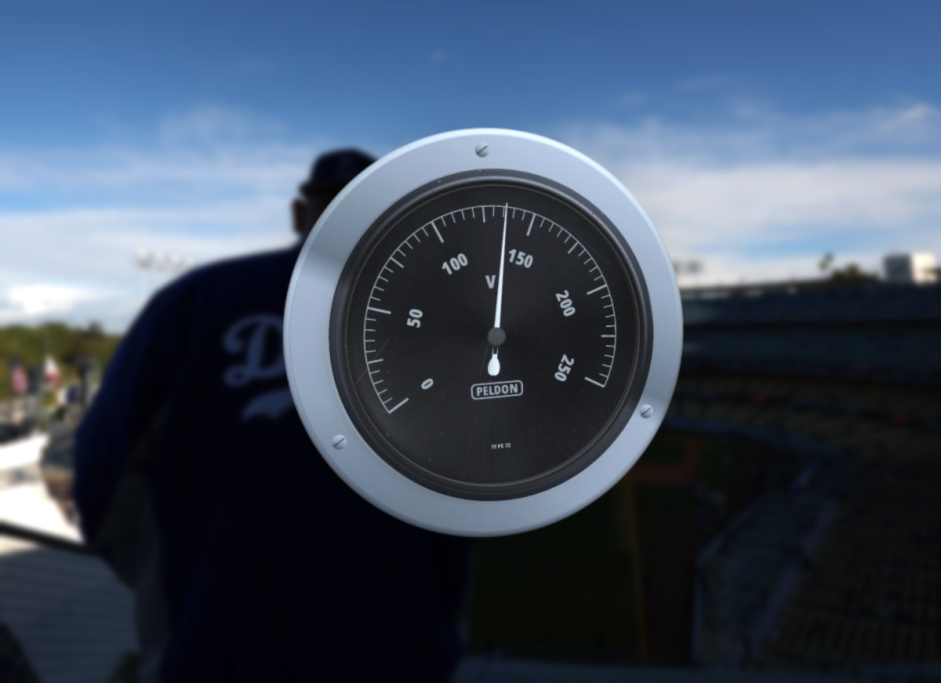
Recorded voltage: 135; V
